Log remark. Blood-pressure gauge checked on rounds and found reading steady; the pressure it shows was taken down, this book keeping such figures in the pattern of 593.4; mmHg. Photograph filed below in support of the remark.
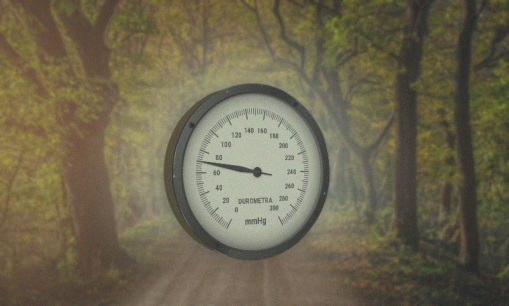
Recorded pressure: 70; mmHg
